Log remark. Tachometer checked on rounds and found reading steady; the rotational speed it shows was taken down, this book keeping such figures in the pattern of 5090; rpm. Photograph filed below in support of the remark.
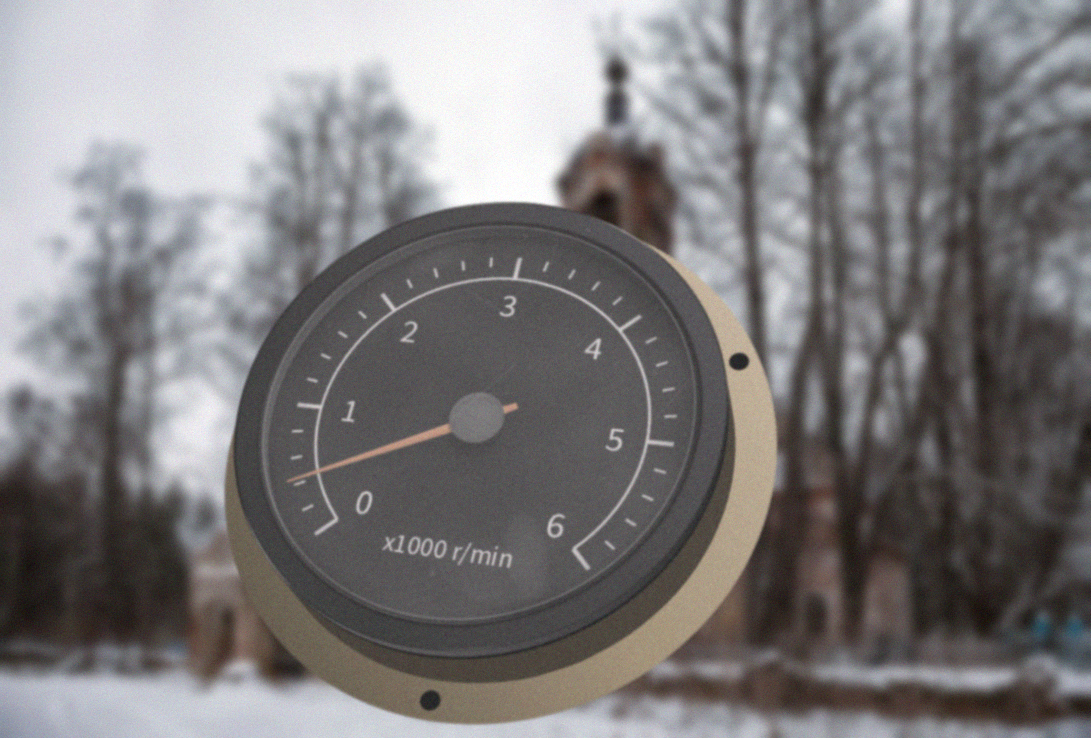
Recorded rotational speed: 400; rpm
